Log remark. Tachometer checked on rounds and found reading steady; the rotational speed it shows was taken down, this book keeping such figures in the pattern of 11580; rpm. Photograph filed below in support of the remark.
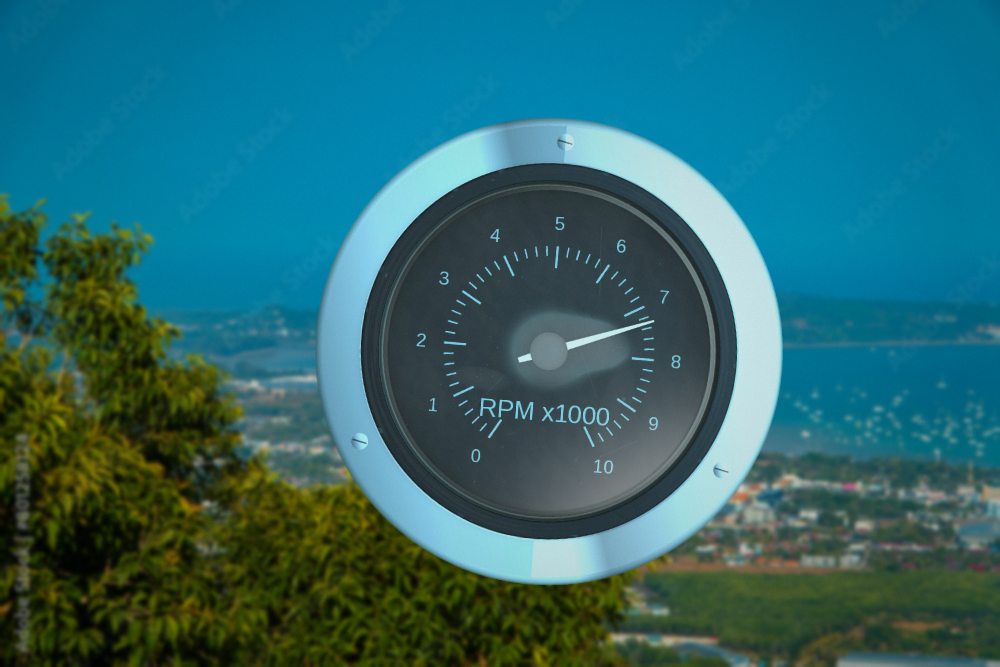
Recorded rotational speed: 7300; rpm
